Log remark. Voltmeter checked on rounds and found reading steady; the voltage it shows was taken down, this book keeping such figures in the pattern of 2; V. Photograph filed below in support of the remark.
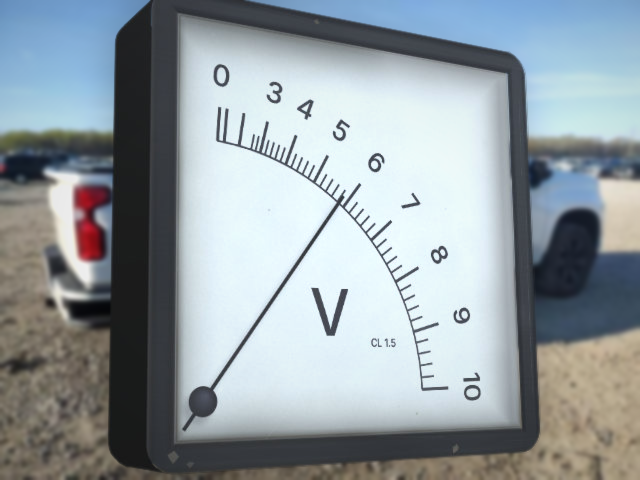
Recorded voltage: 5.8; V
